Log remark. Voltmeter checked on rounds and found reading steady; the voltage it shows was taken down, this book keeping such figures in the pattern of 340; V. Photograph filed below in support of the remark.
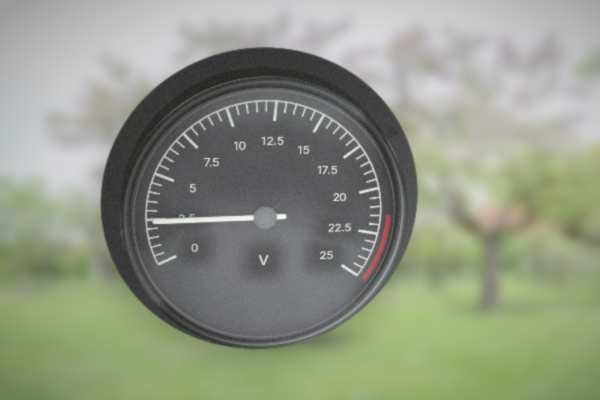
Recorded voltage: 2.5; V
